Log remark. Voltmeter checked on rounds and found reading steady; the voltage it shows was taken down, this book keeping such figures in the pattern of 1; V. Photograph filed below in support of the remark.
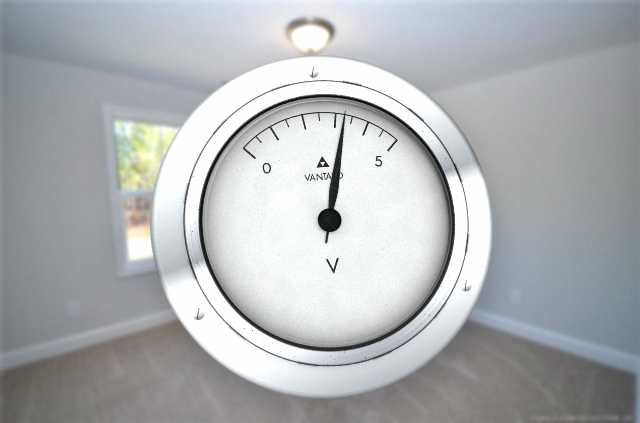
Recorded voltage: 3.25; V
